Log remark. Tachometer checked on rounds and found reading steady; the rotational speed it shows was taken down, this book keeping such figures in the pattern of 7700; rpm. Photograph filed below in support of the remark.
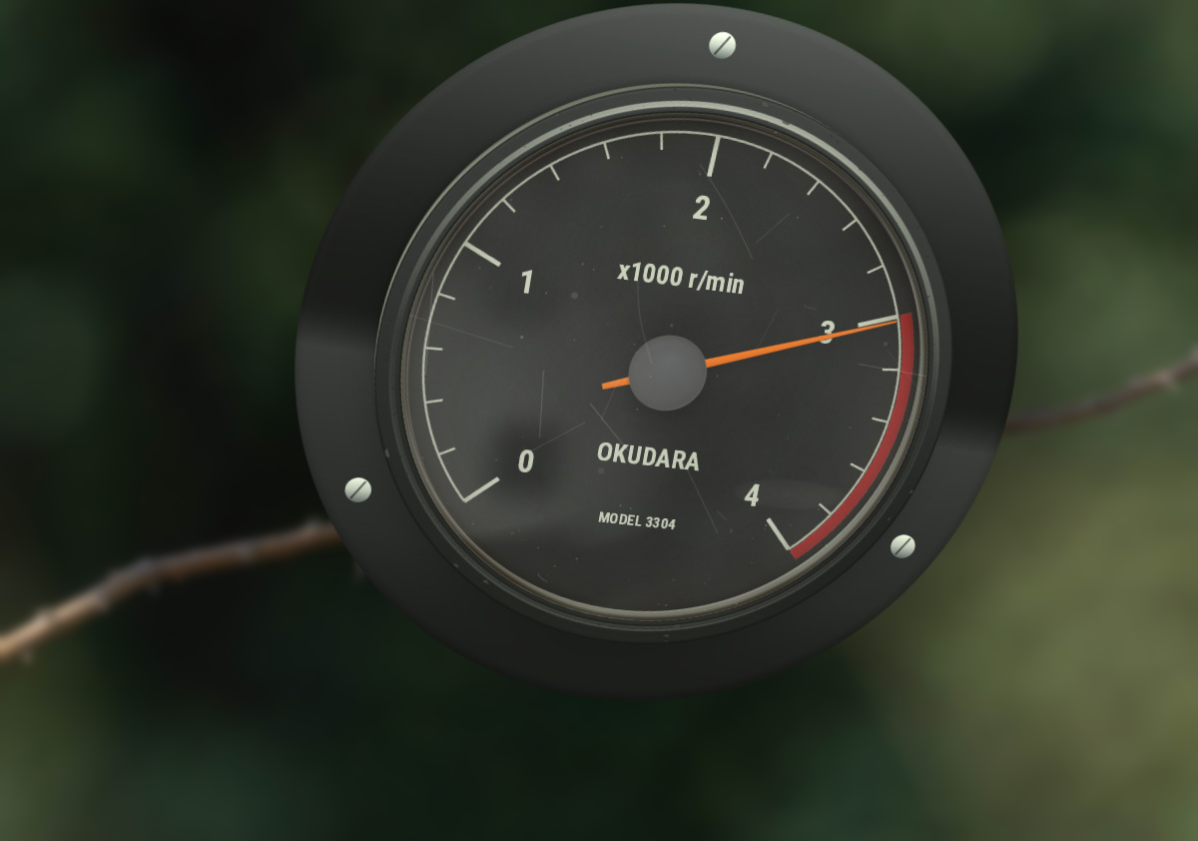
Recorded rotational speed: 3000; rpm
